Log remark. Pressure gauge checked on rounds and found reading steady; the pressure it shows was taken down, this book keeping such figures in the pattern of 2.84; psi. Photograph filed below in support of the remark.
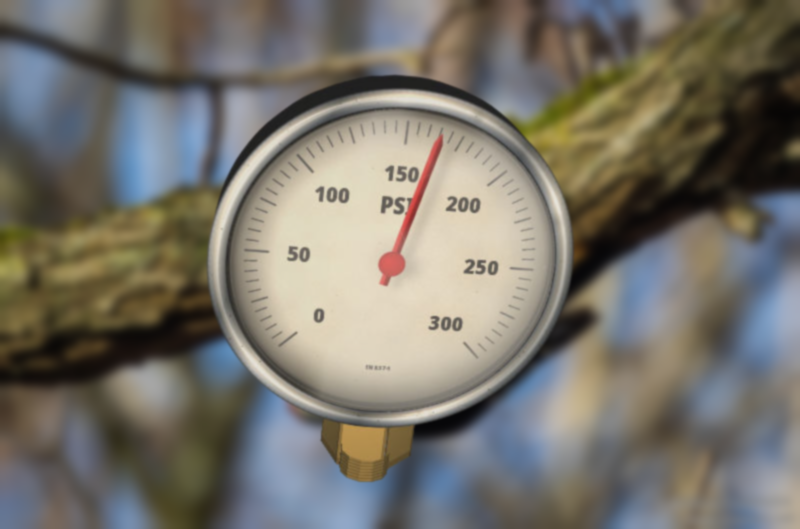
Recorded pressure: 165; psi
